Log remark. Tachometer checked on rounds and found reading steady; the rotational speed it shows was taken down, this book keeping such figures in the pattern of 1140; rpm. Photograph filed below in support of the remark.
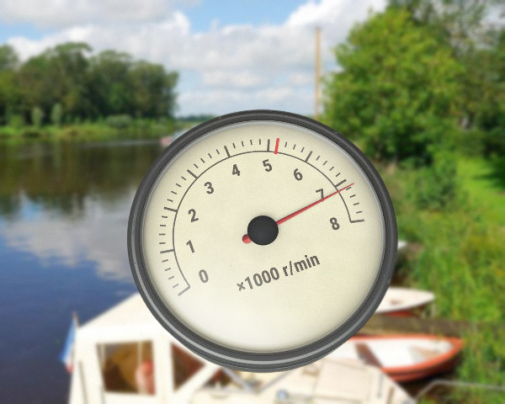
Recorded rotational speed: 7200; rpm
